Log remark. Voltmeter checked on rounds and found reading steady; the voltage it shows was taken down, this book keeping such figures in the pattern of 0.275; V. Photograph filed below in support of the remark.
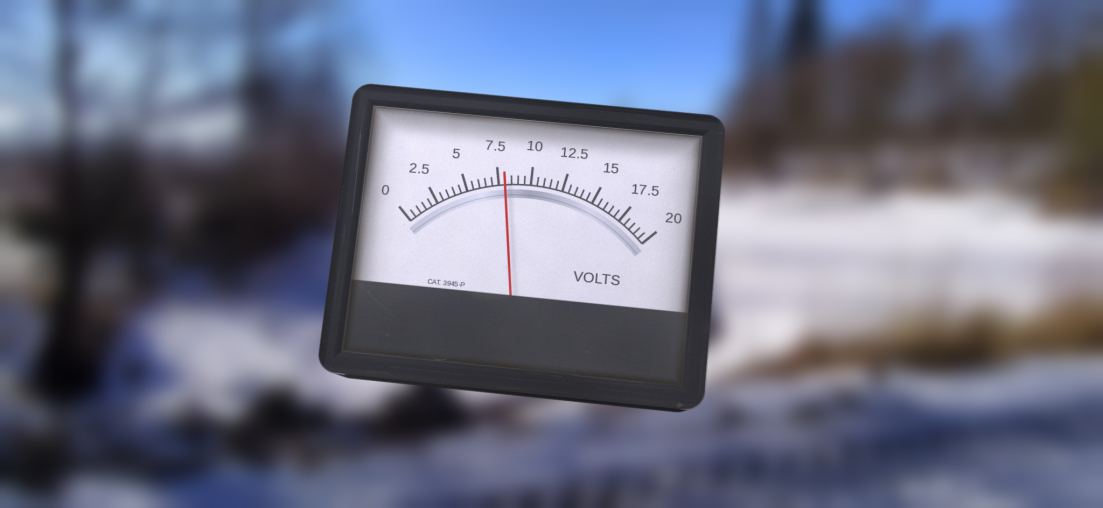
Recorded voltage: 8; V
